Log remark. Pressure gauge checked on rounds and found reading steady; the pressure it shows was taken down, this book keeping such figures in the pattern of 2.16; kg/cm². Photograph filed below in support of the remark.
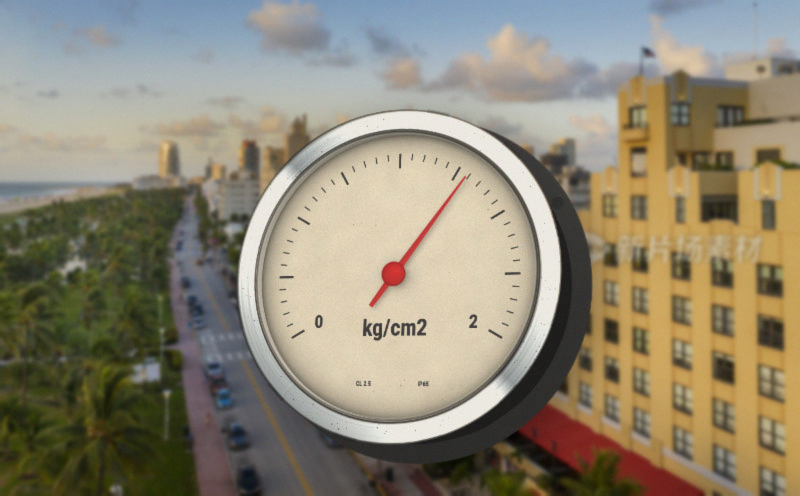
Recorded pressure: 1.3; kg/cm²
